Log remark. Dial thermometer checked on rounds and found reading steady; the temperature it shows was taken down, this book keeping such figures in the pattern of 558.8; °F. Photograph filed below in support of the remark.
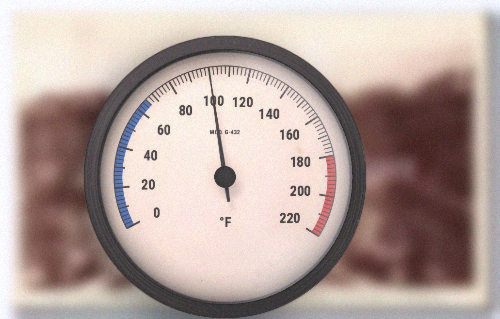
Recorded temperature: 100; °F
